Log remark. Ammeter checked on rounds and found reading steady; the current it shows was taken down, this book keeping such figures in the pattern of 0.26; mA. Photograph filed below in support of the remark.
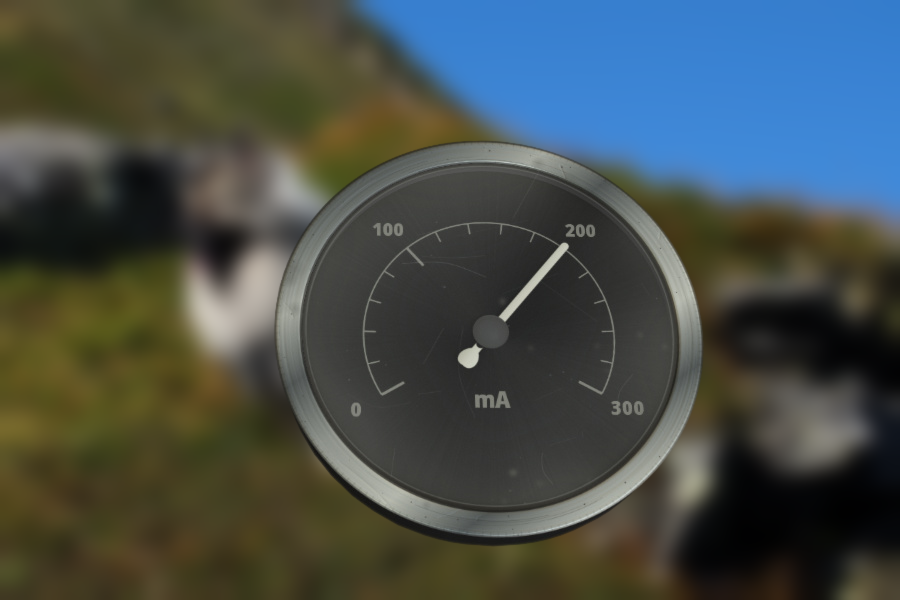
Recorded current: 200; mA
